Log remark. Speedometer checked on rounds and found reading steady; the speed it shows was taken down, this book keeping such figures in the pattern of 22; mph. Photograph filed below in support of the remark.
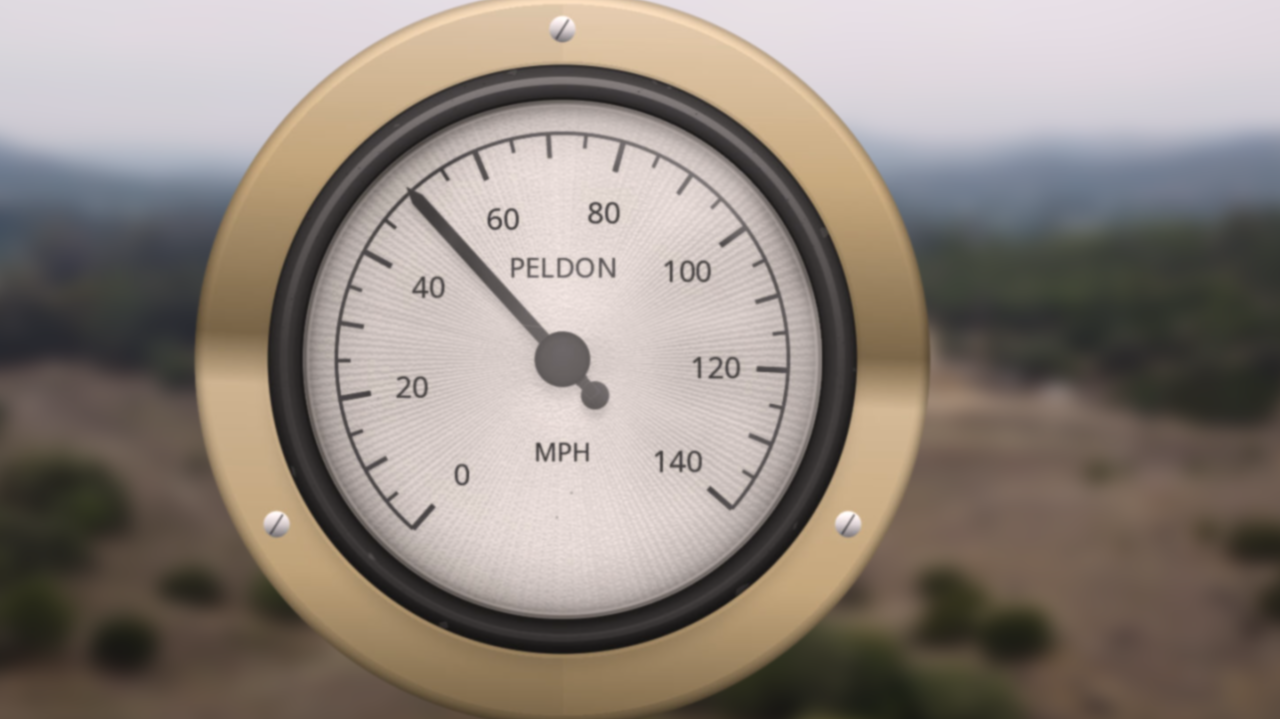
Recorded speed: 50; mph
